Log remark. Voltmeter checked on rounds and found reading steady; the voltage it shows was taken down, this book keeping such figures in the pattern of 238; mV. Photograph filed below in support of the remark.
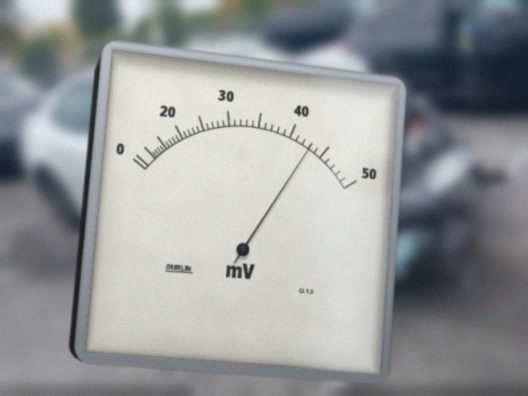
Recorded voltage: 43; mV
